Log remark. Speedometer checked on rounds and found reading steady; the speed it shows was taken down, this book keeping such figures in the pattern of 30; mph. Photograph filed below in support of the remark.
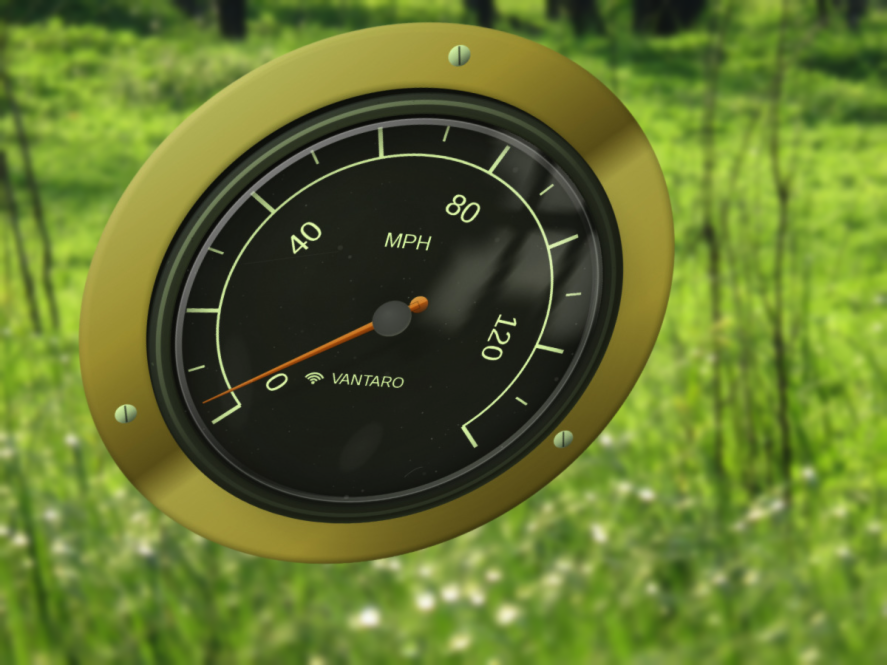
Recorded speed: 5; mph
